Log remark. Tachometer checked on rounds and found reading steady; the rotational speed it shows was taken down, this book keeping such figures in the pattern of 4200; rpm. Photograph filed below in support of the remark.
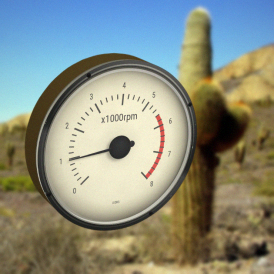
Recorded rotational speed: 1000; rpm
